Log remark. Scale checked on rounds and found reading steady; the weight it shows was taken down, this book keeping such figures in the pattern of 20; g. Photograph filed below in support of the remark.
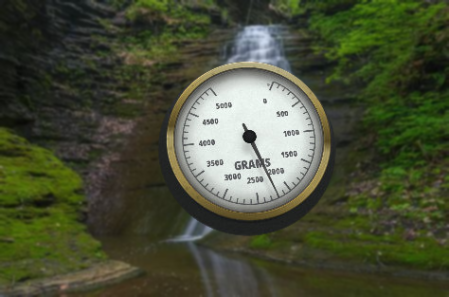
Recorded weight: 2200; g
